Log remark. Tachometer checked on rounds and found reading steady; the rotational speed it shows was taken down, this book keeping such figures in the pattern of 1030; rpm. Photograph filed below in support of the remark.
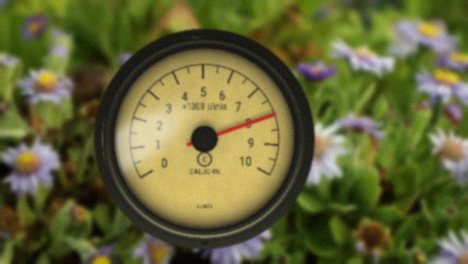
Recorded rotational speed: 8000; rpm
